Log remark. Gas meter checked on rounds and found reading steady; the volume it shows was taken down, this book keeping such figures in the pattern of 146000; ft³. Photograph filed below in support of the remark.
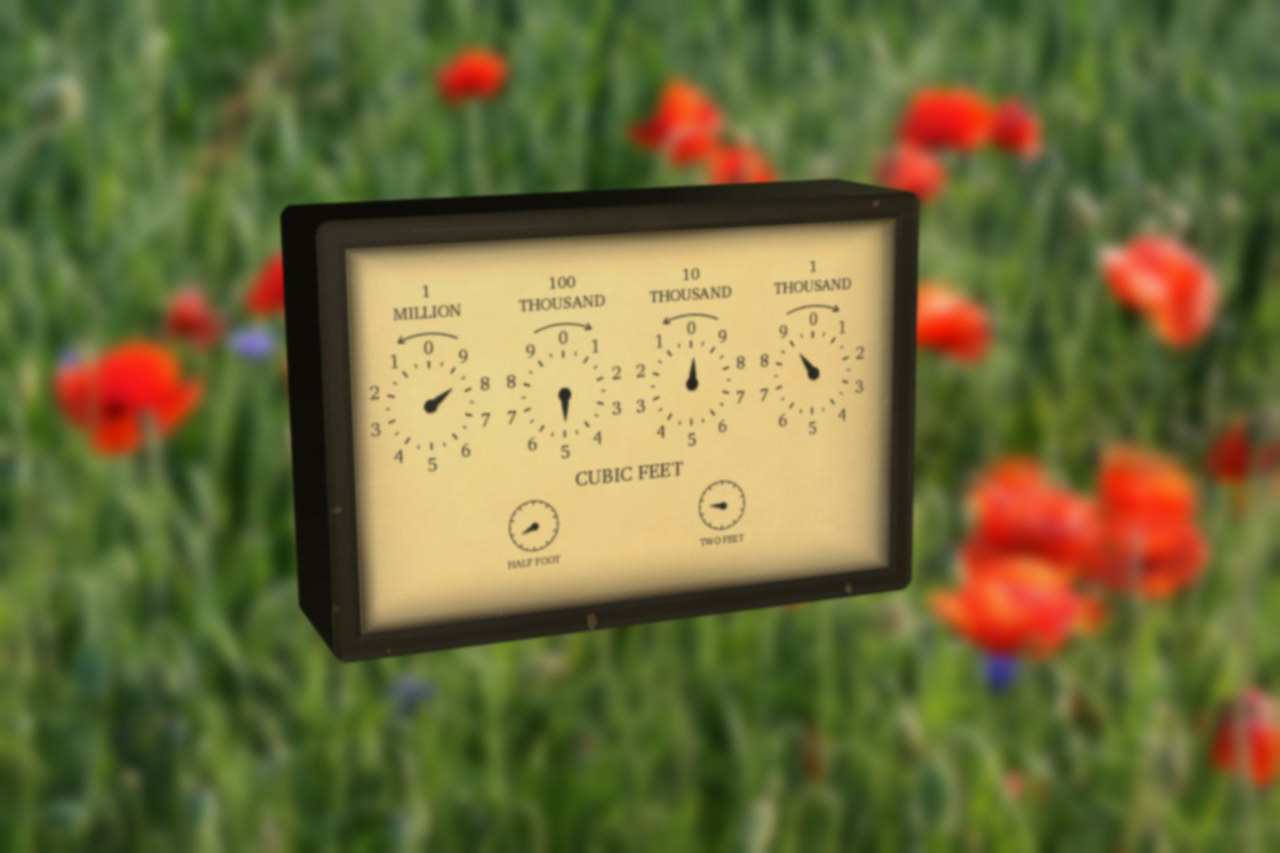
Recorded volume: 849900; ft³
